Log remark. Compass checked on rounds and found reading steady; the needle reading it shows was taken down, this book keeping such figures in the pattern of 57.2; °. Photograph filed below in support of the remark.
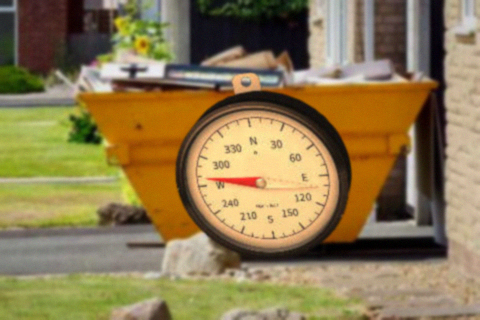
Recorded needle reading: 280; °
